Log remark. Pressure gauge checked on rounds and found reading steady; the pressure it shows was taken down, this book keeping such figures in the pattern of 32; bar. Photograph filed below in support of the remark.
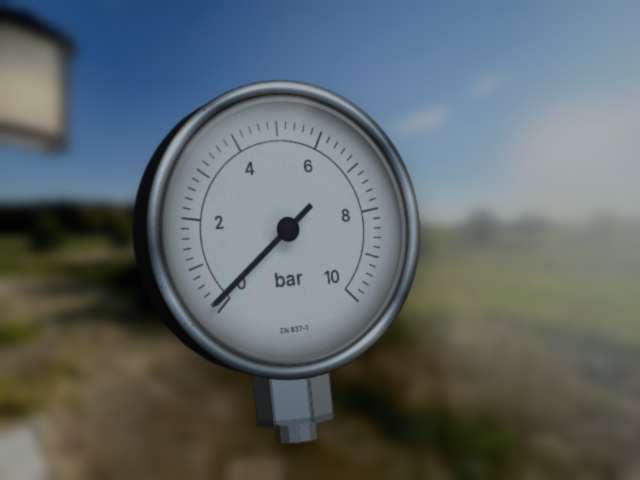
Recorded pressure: 0.2; bar
